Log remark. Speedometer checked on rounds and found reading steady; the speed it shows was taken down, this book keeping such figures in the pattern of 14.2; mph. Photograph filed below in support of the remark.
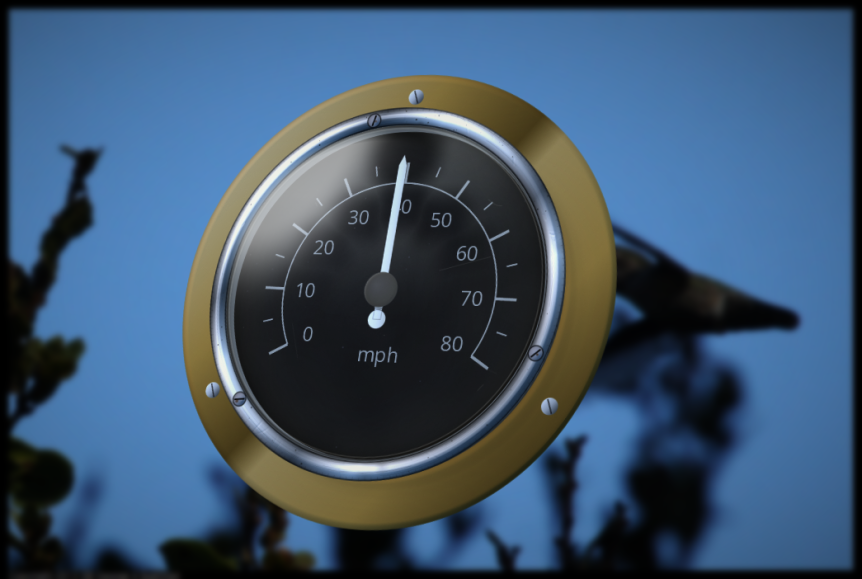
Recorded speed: 40; mph
